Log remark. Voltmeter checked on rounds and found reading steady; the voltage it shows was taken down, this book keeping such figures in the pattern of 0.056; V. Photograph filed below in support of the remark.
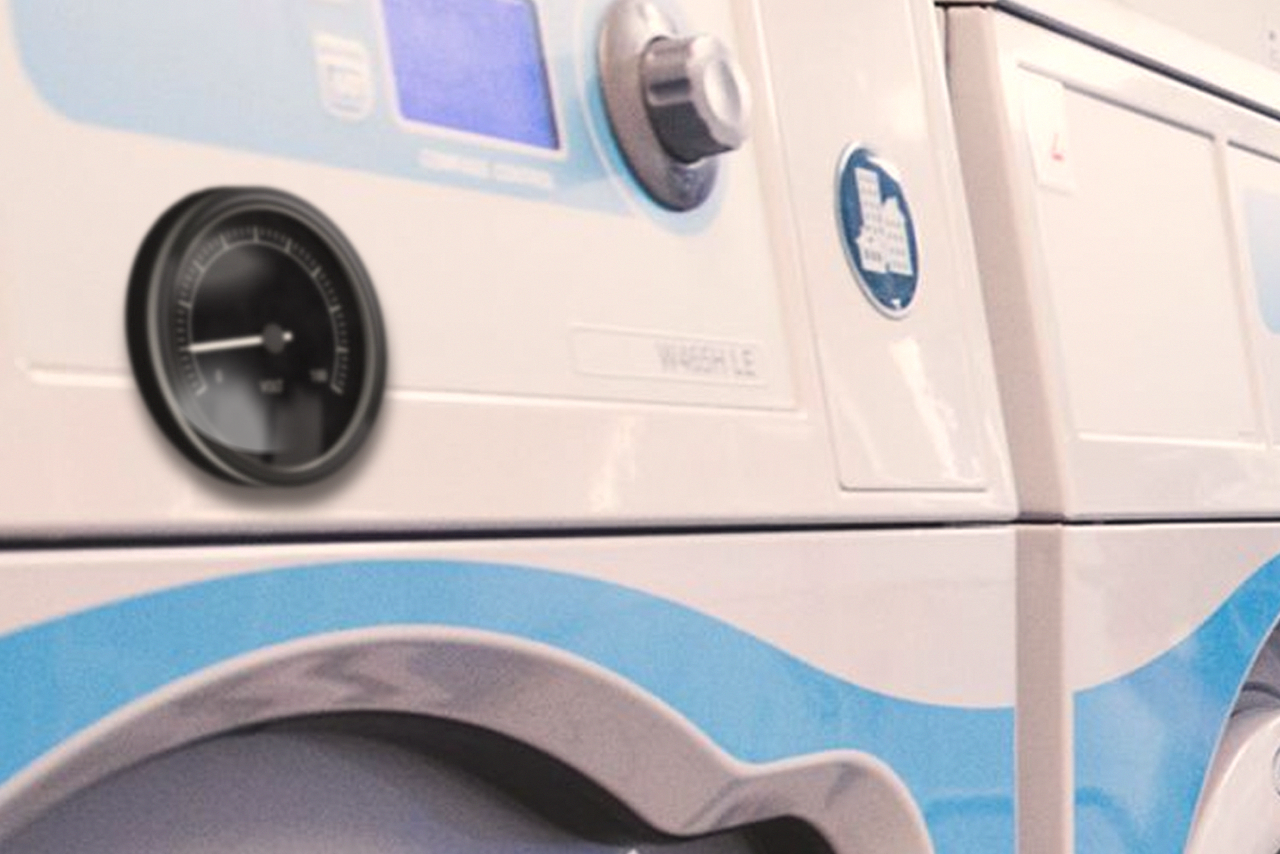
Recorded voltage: 10; V
